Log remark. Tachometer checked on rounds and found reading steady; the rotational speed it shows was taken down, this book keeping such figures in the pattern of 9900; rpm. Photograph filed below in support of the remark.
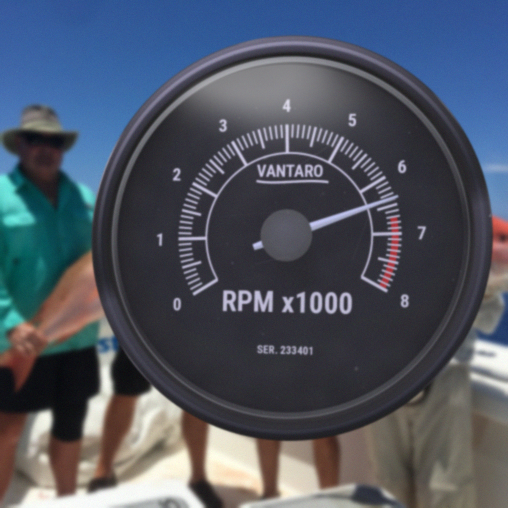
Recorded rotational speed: 6400; rpm
